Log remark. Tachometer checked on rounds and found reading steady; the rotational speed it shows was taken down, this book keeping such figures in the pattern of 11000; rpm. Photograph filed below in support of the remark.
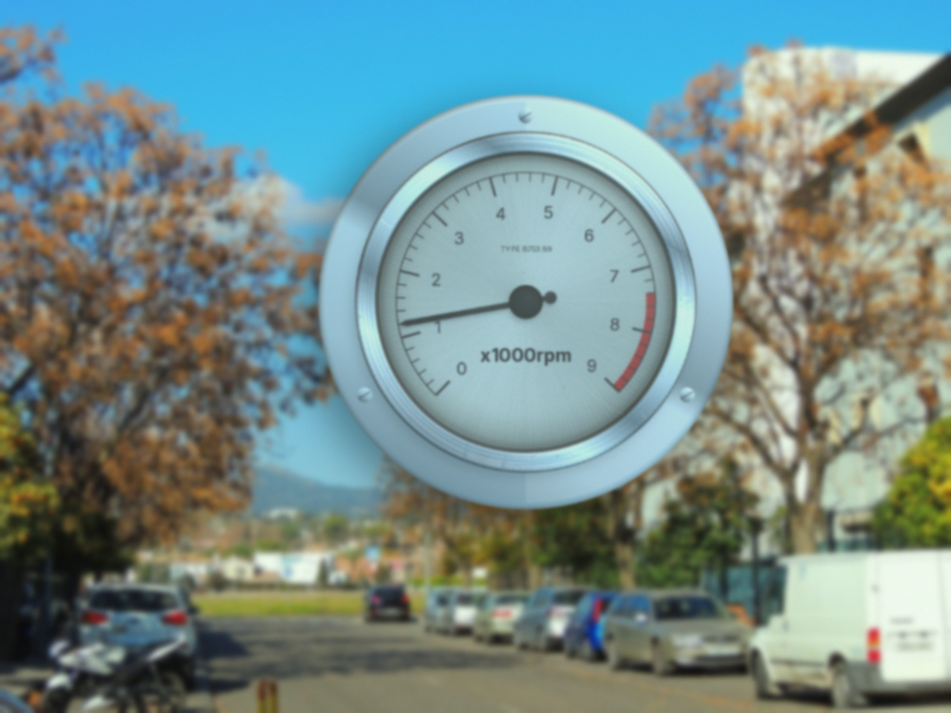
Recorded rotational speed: 1200; rpm
